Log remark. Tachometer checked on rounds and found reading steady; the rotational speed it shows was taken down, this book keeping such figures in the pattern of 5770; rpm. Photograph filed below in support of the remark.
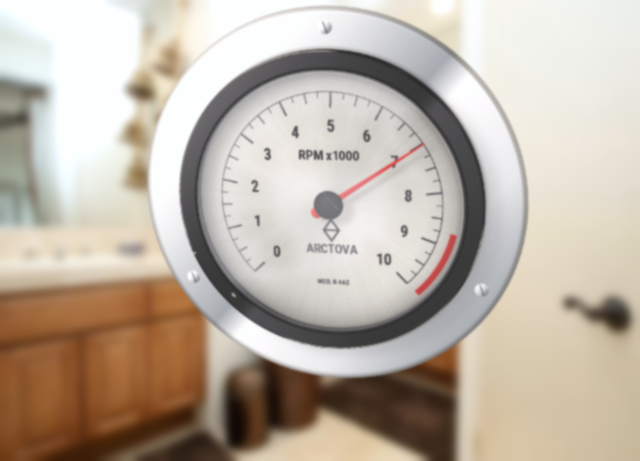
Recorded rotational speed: 7000; rpm
